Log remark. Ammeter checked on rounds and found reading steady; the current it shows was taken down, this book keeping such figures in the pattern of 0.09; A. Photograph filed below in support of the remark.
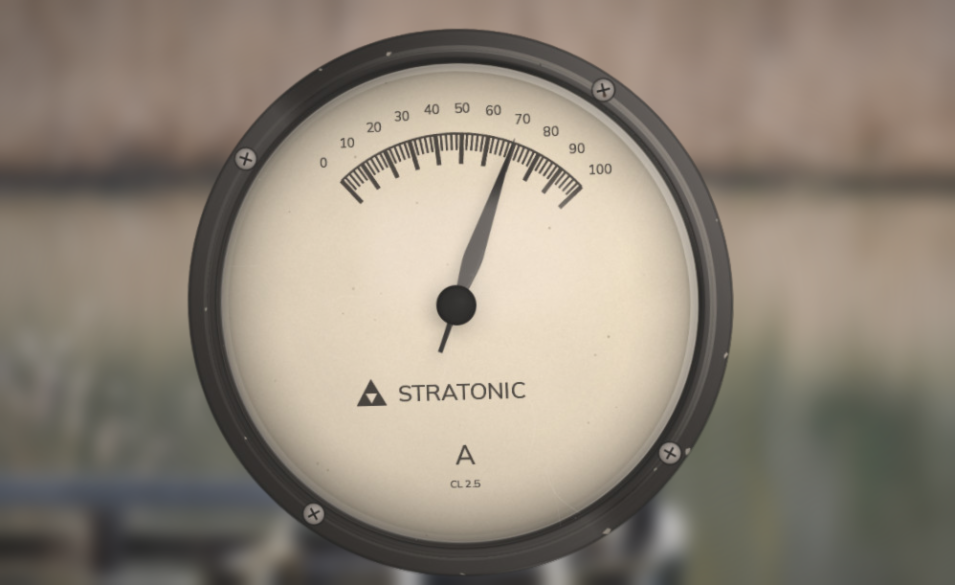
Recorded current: 70; A
